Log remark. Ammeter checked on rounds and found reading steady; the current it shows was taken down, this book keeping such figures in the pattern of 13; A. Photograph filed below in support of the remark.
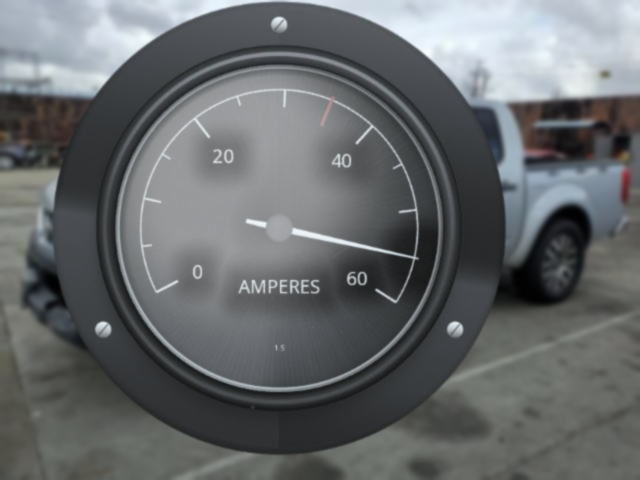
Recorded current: 55; A
